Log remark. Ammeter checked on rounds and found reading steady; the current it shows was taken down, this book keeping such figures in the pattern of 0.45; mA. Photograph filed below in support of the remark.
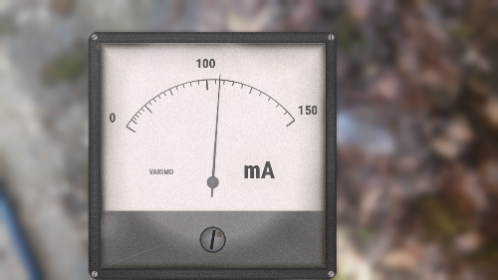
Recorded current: 107.5; mA
